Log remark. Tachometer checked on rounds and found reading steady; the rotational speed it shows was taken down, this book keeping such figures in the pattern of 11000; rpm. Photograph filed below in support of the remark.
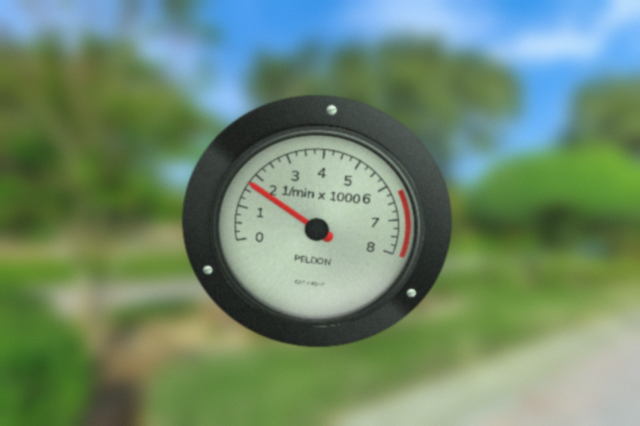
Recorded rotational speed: 1750; rpm
